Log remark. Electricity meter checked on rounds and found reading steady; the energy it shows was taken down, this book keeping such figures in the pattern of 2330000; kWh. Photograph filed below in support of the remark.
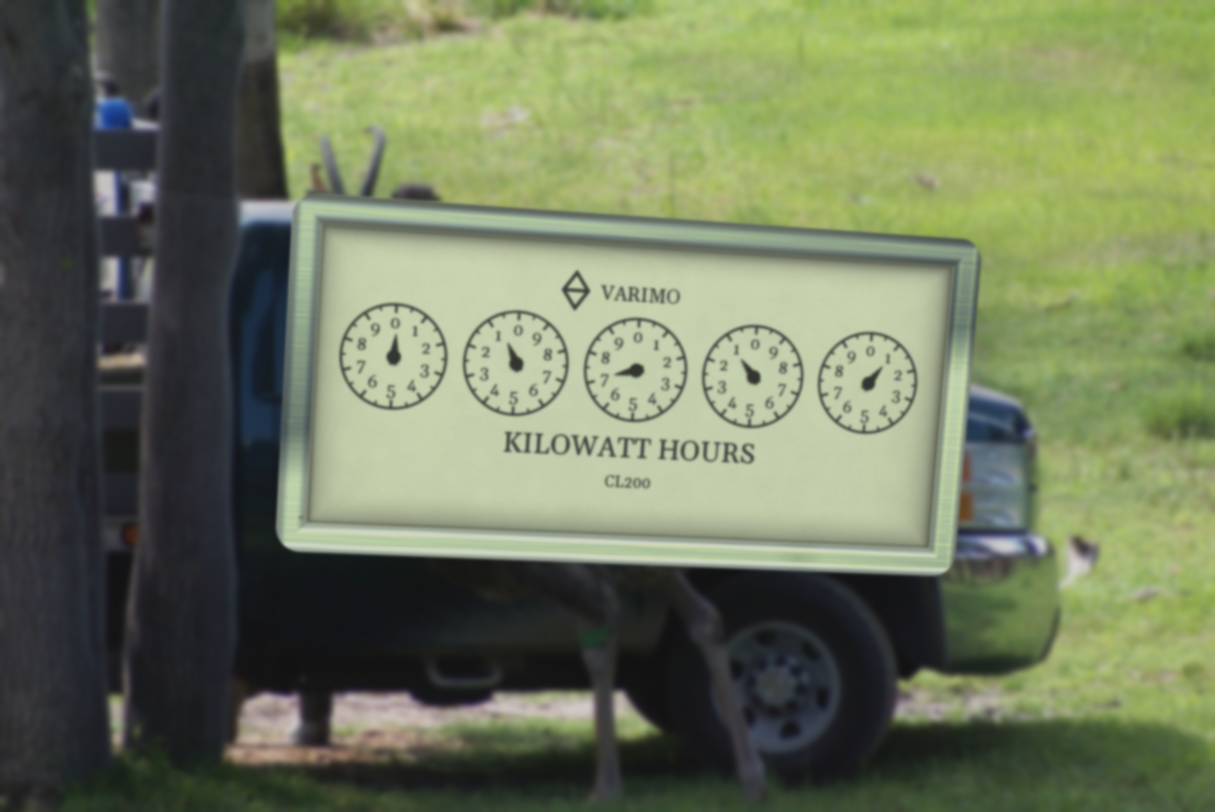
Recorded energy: 711; kWh
